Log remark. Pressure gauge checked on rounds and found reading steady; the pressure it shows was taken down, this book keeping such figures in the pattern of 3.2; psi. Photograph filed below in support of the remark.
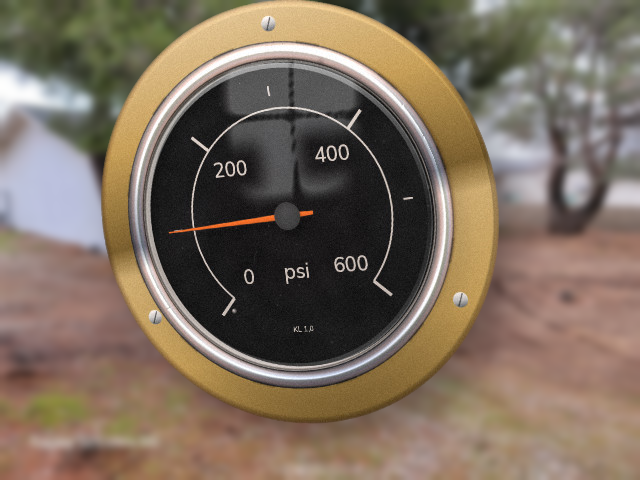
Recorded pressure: 100; psi
